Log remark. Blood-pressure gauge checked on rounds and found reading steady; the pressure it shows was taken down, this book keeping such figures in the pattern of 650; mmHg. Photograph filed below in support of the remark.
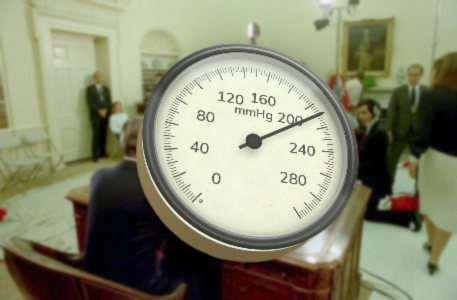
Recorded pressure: 210; mmHg
